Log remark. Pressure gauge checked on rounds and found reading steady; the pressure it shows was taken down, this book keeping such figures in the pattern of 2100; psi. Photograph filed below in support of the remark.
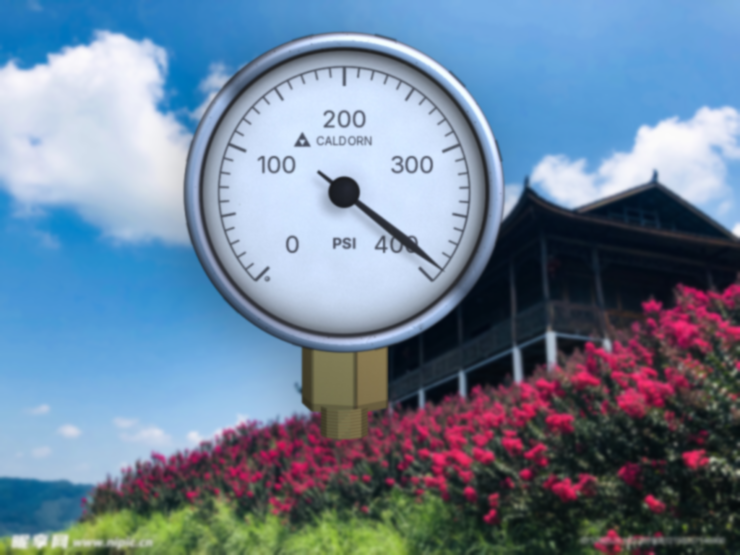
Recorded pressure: 390; psi
